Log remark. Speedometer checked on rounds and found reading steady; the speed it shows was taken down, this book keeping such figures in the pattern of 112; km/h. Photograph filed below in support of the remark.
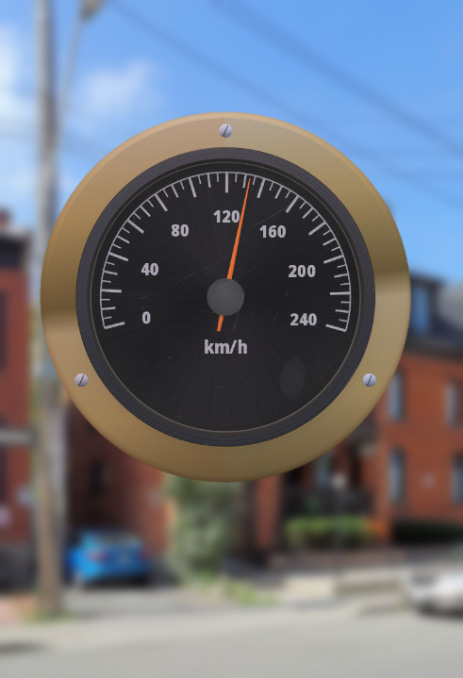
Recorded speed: 132.5; km/h
